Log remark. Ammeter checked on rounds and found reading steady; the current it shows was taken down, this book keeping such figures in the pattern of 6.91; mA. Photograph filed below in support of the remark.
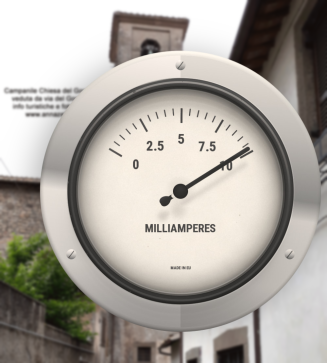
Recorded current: 9.75; mA
